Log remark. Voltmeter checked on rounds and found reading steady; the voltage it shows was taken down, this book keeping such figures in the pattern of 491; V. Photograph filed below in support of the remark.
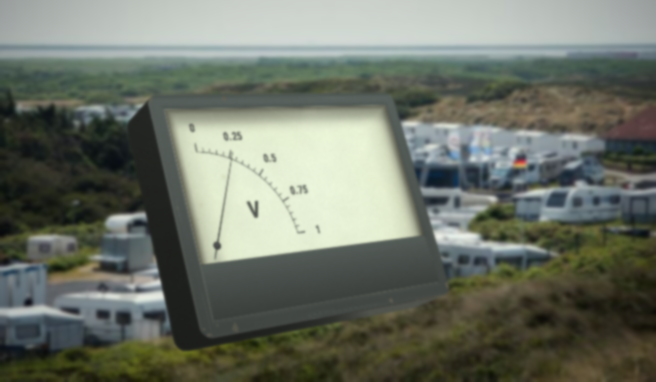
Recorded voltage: 0.25; V
